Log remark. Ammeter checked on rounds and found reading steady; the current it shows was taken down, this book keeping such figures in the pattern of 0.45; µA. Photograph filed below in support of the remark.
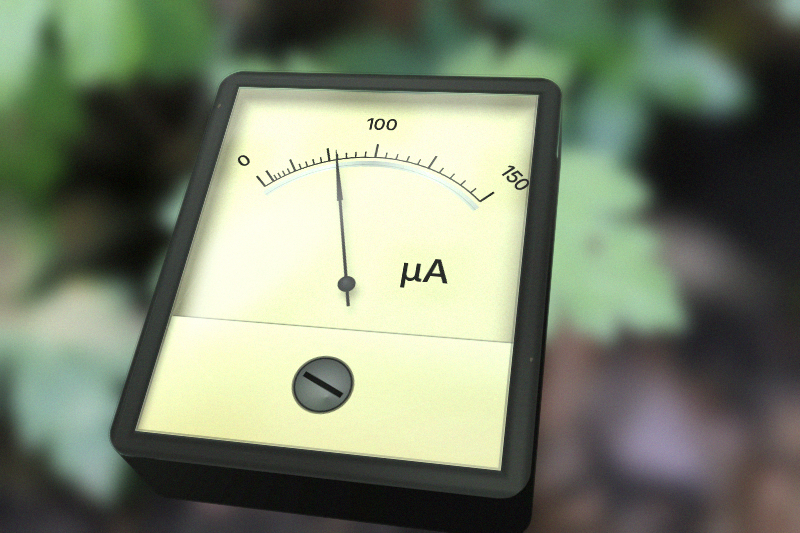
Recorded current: 80; µA
